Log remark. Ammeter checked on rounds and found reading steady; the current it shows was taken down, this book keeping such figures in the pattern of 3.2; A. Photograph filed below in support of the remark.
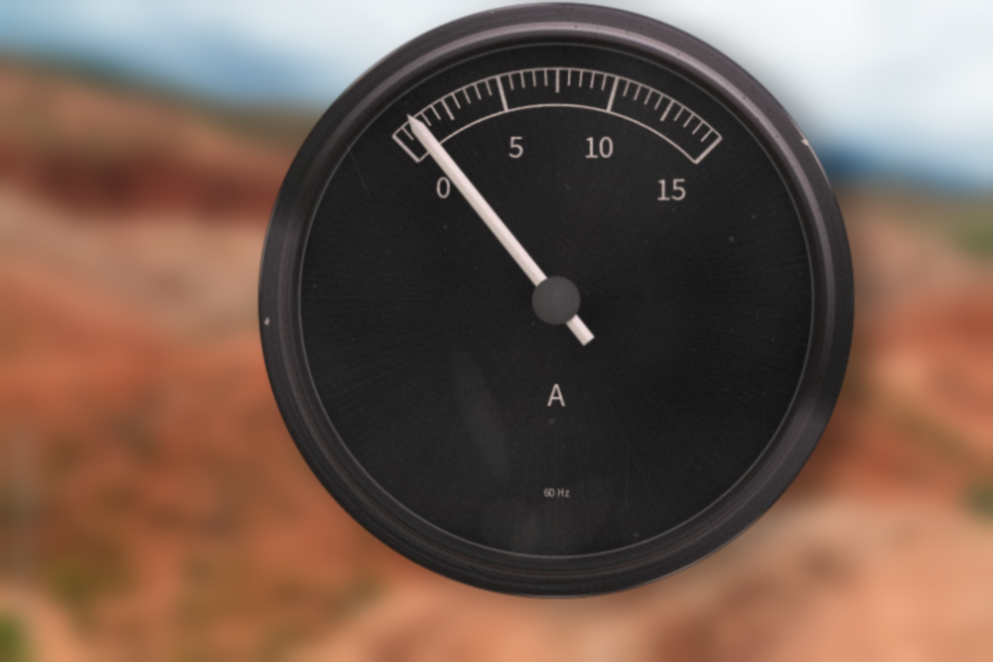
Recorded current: 1; A
